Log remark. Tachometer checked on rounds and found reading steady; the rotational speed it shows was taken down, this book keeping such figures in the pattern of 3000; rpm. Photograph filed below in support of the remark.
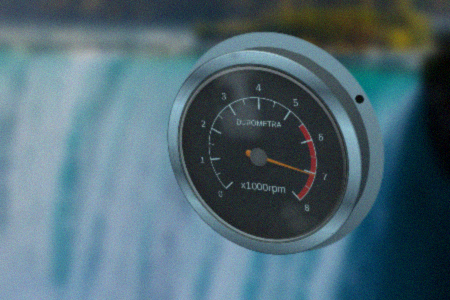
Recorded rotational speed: 7000; rpm
